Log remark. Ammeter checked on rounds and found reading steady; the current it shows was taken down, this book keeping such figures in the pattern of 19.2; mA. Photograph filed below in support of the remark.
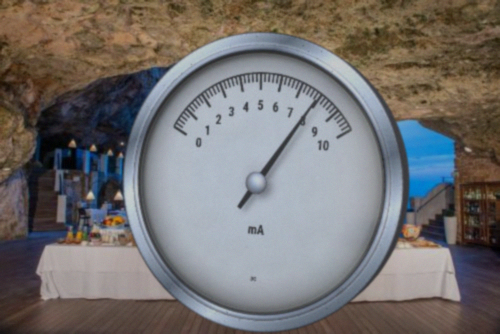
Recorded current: 8; mA
